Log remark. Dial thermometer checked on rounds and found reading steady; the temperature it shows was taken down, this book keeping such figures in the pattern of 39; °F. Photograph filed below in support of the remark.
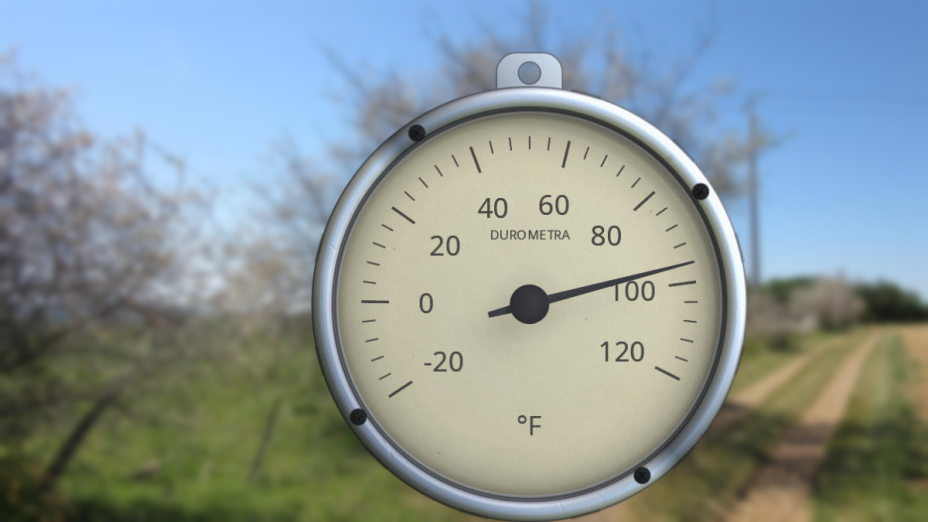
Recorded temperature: 96; °F
